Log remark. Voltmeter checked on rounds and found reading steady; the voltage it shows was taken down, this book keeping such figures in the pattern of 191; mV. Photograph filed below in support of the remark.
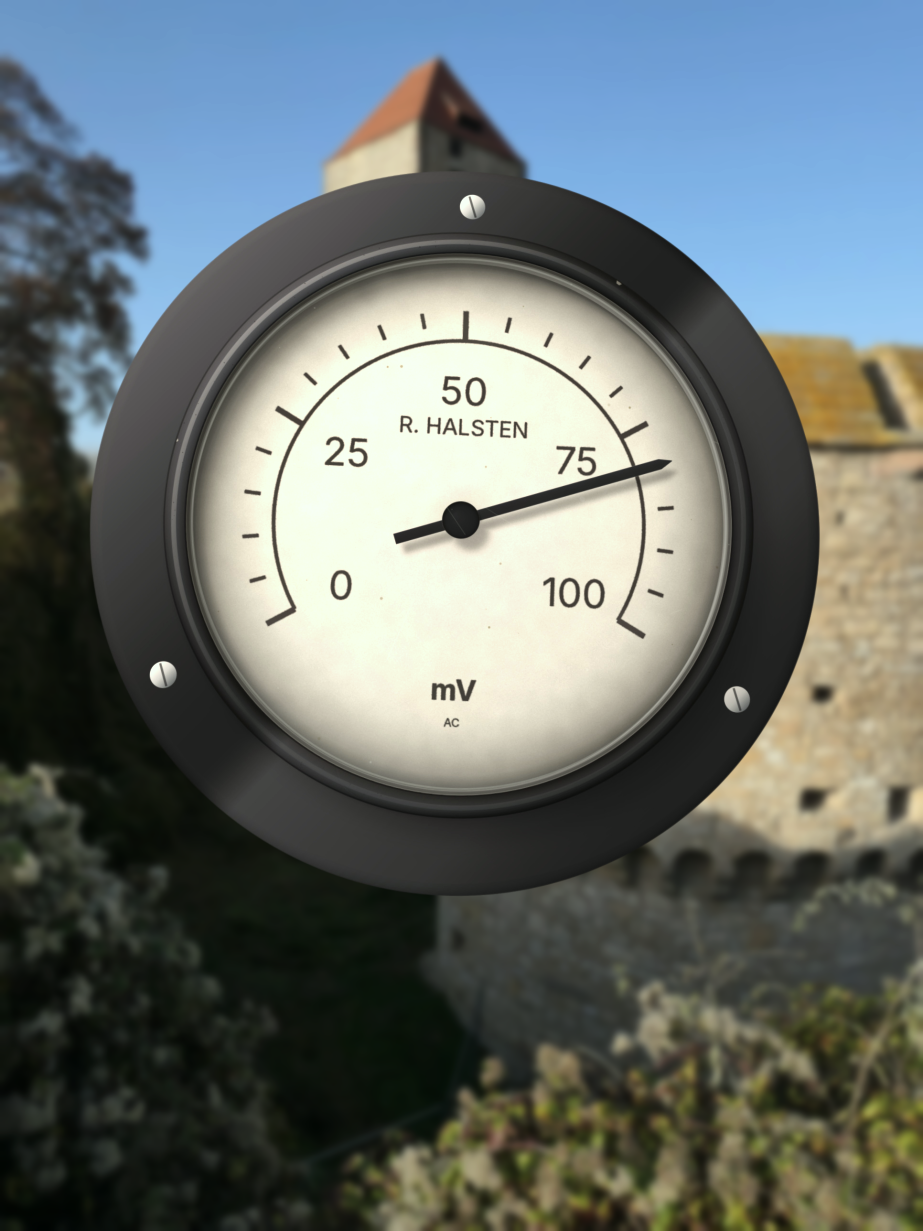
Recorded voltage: 80; mV
